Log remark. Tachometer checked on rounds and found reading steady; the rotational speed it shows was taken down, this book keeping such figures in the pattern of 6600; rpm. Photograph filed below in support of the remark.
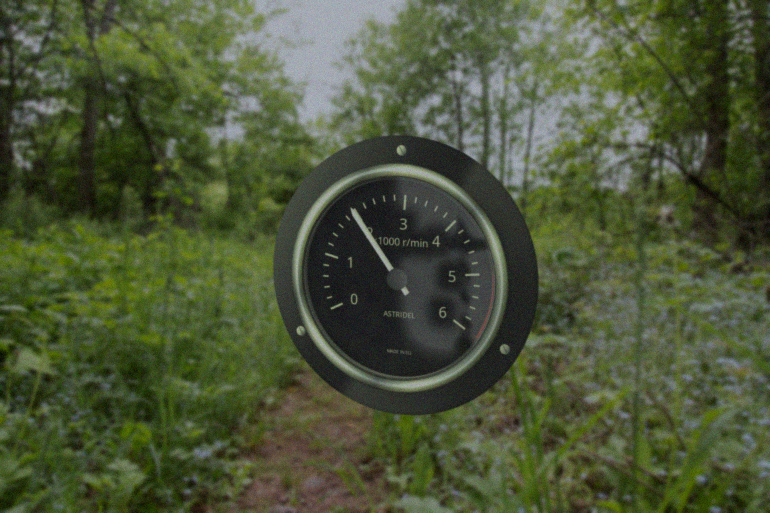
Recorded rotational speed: 2000; rpm
